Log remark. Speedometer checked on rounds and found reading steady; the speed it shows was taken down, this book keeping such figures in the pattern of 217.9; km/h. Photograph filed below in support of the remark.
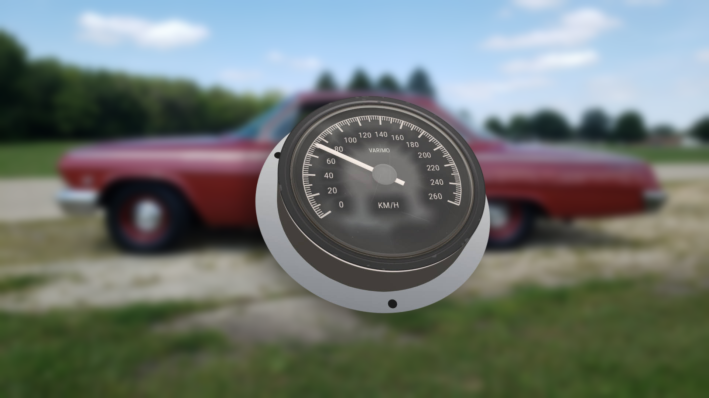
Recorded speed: 70; km/h
